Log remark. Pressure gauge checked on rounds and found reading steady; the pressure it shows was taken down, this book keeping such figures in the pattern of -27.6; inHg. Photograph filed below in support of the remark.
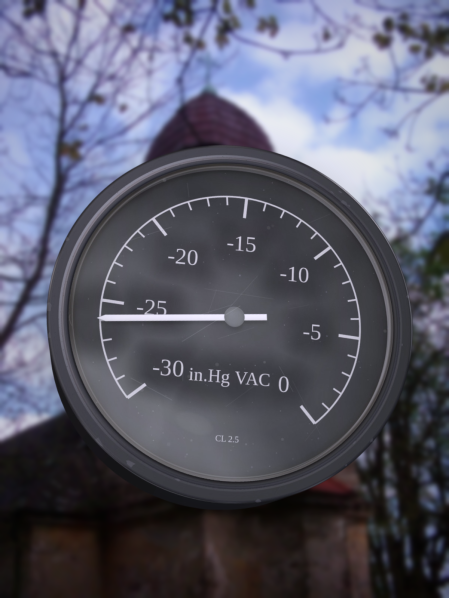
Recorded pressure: -26; inHg
